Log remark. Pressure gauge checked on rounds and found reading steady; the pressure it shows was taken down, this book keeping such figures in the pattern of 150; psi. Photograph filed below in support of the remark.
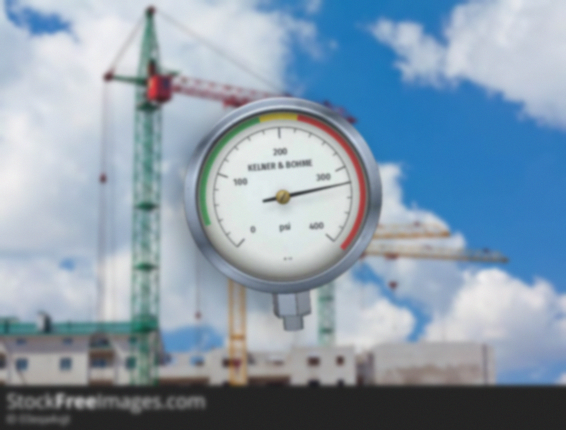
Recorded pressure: 320; psi
